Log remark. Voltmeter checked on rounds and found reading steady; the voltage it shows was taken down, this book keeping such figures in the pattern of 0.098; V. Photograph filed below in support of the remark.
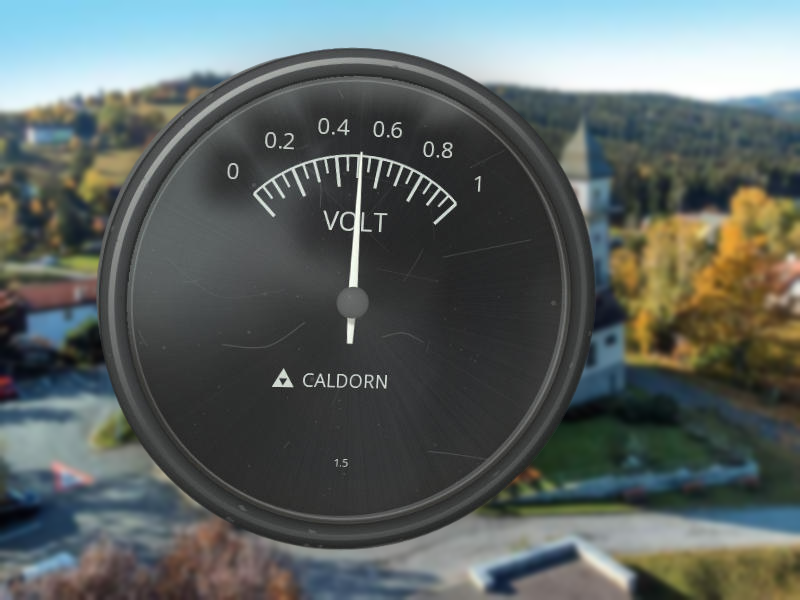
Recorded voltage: 0.5; V
